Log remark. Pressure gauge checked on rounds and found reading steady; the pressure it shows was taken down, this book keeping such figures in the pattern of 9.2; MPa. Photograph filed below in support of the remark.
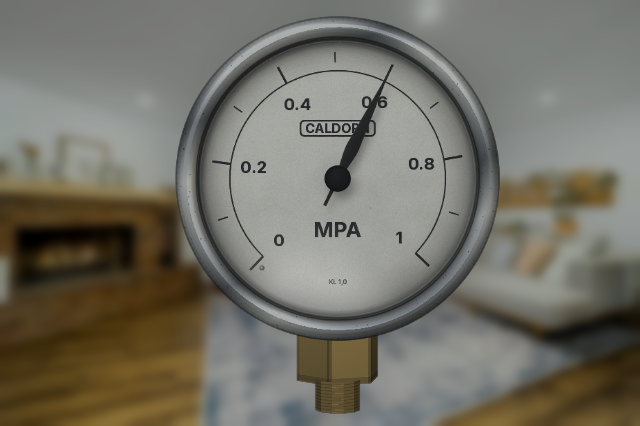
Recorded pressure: 0.6; MPa
